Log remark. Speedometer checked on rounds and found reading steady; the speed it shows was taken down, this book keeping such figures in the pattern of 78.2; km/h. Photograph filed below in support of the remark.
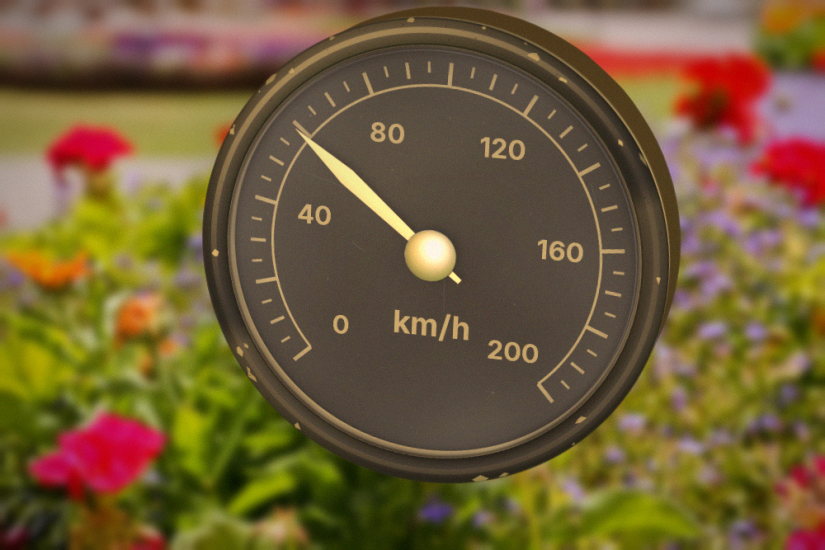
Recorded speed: 60; km/h
